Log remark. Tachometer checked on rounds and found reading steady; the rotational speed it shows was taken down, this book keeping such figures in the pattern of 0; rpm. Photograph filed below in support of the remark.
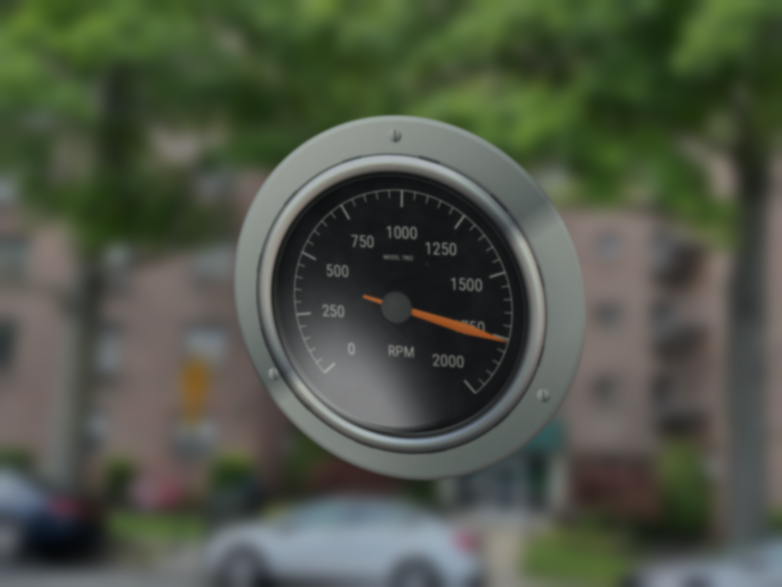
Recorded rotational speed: 1750; rpm
